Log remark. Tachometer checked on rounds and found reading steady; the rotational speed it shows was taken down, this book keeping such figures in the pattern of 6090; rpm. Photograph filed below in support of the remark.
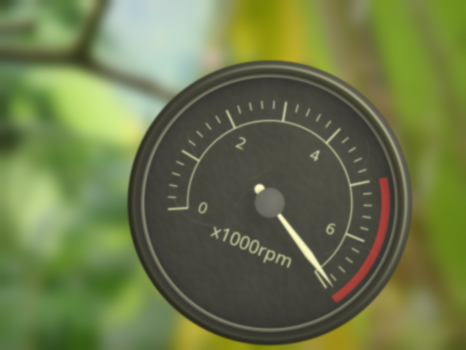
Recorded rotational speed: 6900; rpm
